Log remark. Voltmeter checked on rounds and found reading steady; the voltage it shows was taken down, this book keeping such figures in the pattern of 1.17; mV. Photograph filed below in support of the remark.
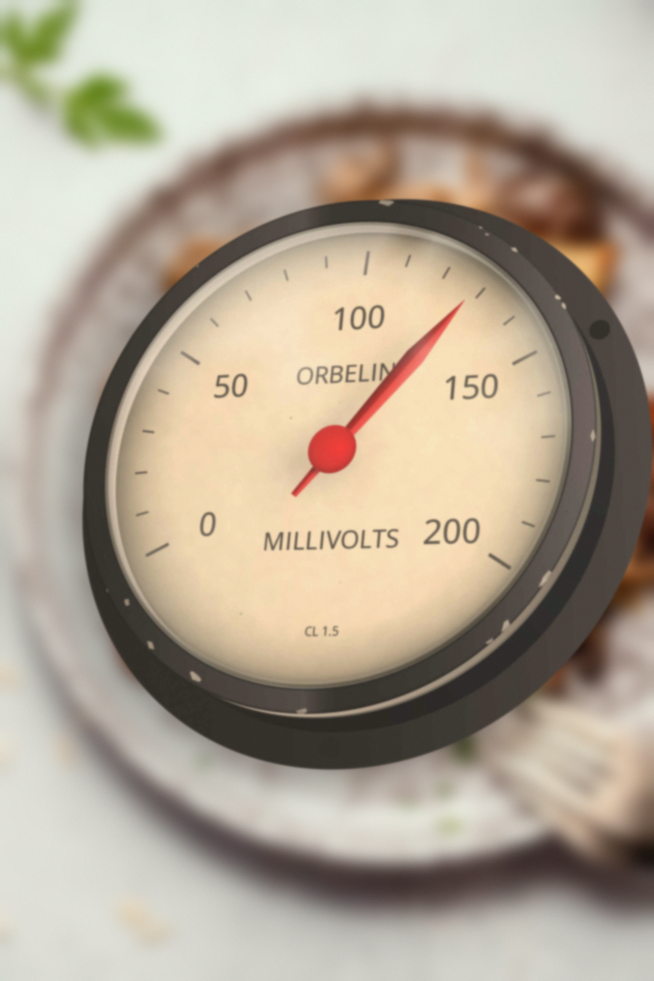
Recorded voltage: 130; mV
